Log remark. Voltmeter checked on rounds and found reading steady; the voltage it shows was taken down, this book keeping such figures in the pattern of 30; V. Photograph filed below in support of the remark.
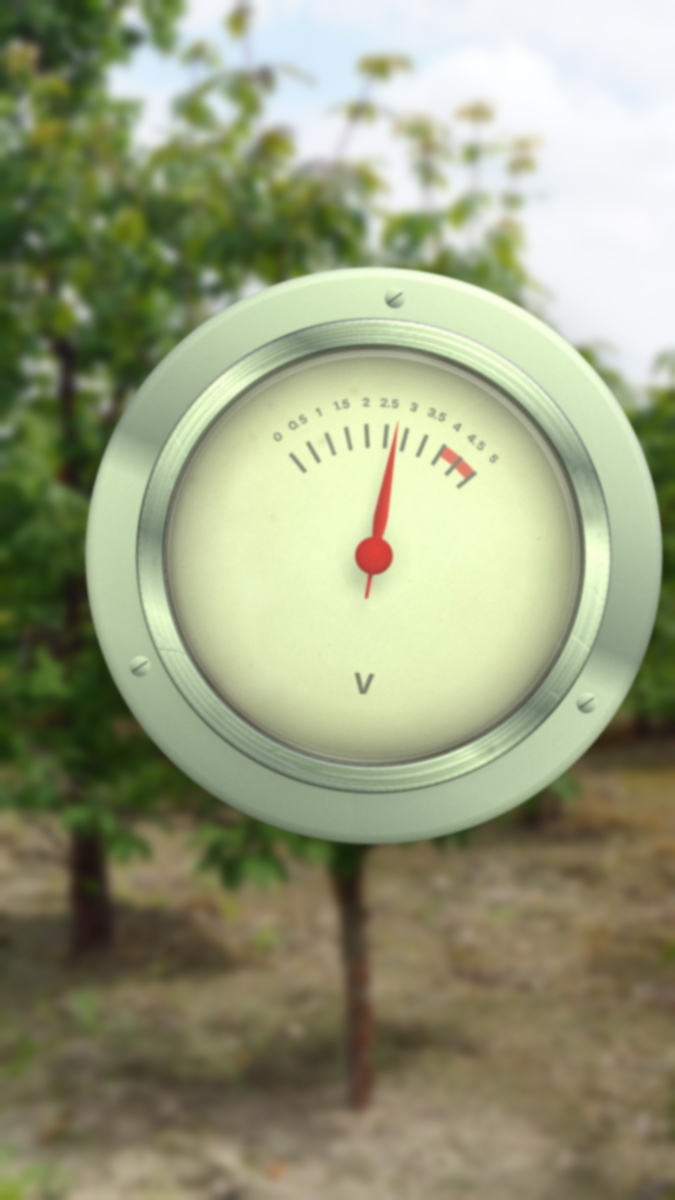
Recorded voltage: 2.75; V
